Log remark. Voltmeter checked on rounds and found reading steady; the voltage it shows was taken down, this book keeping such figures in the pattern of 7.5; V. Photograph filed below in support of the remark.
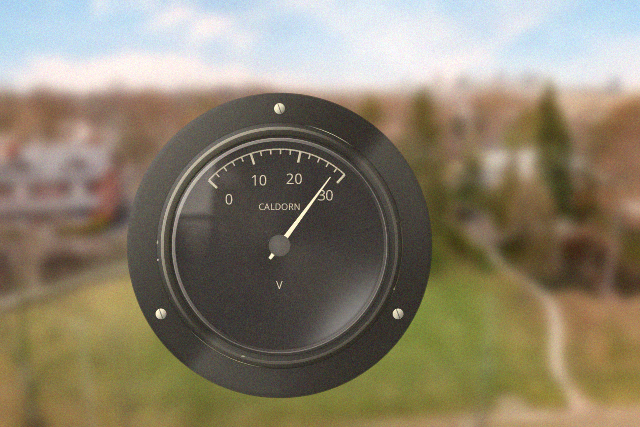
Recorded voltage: 28; V
